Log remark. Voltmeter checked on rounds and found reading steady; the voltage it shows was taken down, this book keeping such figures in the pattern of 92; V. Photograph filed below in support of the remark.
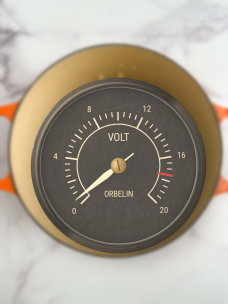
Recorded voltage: 0.5; V
